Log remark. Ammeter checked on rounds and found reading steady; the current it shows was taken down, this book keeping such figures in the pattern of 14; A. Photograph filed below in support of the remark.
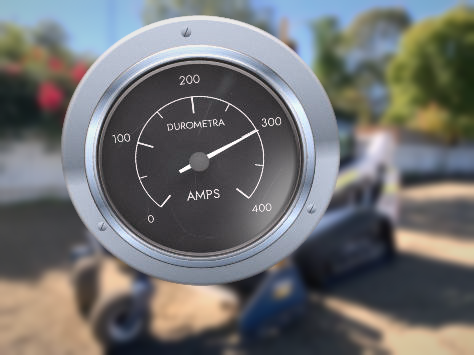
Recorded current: 300; A
